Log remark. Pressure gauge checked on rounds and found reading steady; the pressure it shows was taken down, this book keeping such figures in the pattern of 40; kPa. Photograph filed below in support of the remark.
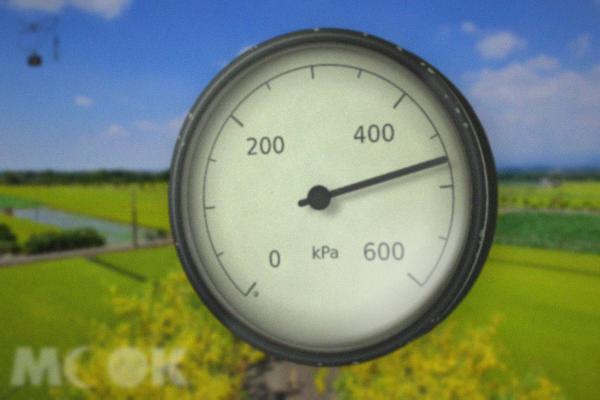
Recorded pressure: 475; kPa
